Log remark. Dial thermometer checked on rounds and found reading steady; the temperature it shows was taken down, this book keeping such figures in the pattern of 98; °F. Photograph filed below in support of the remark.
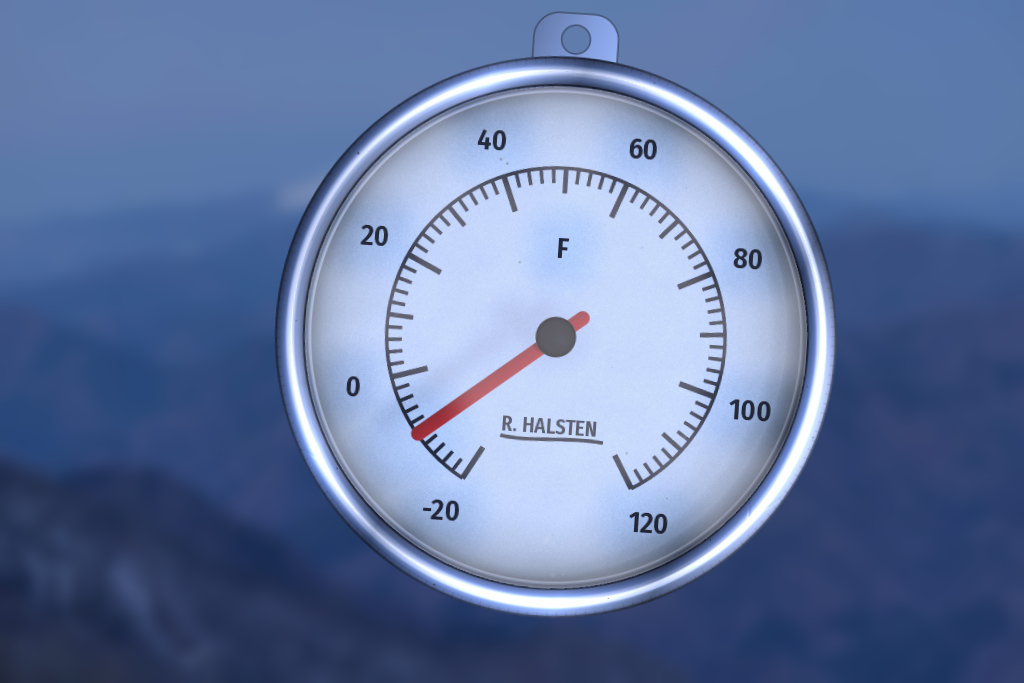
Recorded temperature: -10; °F
